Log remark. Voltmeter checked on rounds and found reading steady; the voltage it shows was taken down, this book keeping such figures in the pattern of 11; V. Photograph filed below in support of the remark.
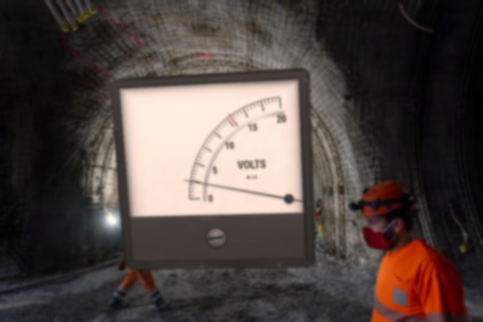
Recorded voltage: 2.5; V
